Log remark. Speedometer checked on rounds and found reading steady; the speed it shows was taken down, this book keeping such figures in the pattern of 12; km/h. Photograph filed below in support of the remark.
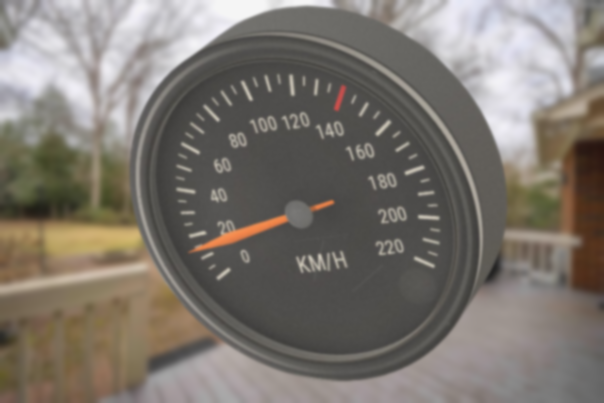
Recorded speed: 15; km/h
